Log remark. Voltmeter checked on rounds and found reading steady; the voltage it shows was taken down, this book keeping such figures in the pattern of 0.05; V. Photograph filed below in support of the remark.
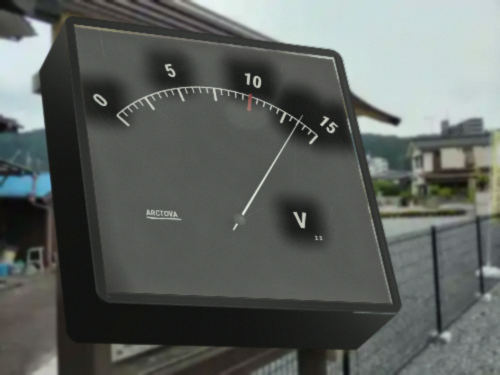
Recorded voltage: 13.5; V
